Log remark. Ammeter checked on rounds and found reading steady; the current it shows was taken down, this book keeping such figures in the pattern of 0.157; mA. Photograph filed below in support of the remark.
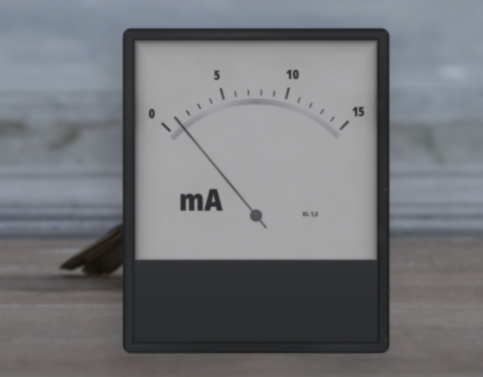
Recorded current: 1; mA
